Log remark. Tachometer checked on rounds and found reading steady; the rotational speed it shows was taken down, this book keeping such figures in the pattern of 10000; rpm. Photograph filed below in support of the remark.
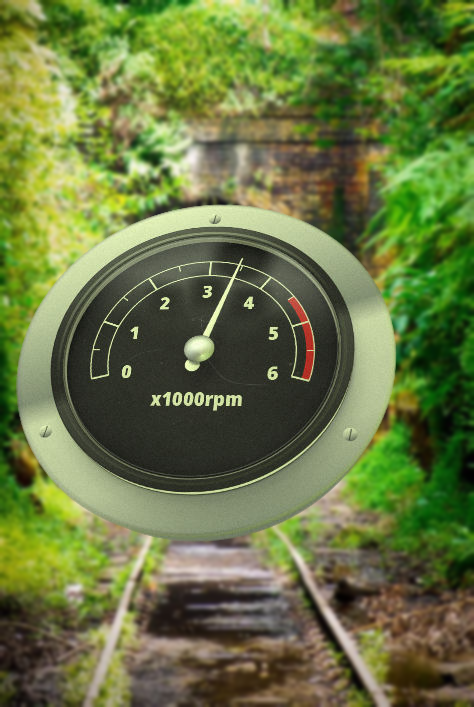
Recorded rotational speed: 3500; rpm
